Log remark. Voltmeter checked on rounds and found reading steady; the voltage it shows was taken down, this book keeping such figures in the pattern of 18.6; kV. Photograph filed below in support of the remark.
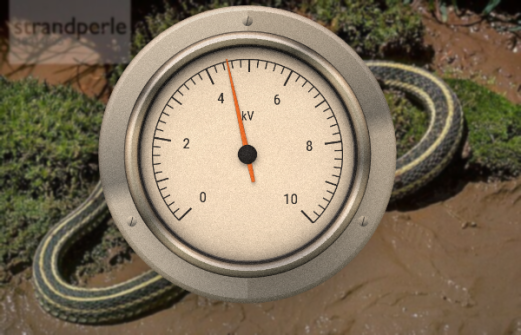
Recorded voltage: 4.5; kV
